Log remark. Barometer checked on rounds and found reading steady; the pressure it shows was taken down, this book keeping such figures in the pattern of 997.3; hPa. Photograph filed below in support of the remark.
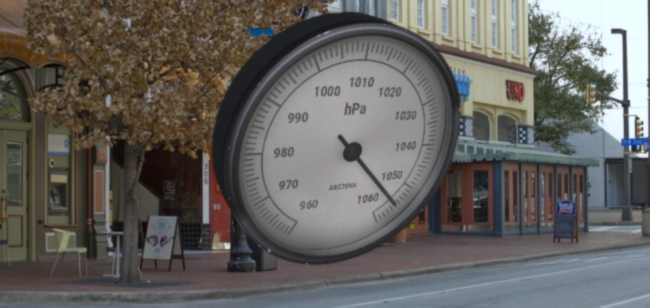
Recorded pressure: 1055; hPa
